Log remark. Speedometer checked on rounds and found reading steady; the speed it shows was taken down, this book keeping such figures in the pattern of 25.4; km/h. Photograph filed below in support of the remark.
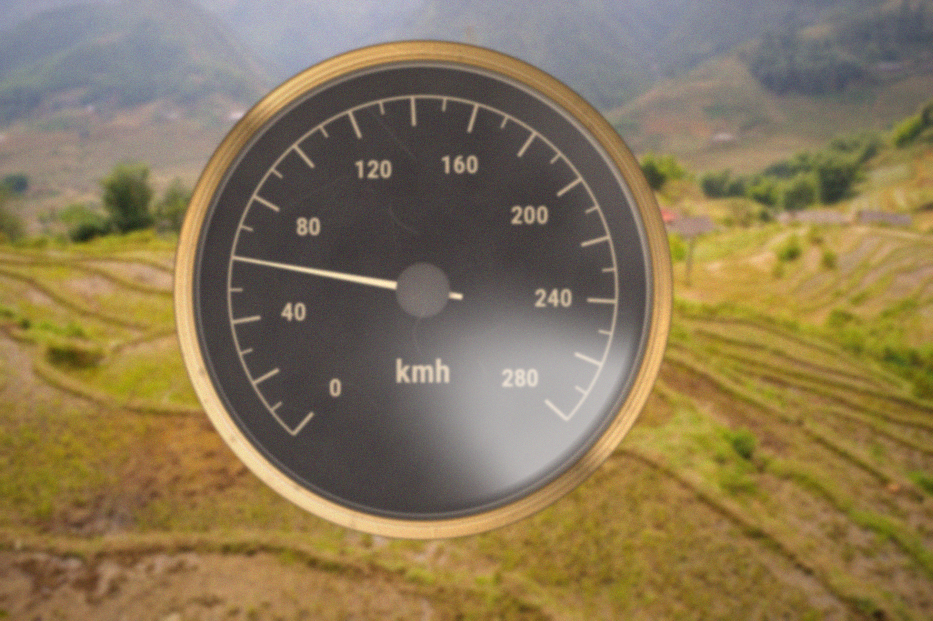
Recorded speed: 60; km/h
